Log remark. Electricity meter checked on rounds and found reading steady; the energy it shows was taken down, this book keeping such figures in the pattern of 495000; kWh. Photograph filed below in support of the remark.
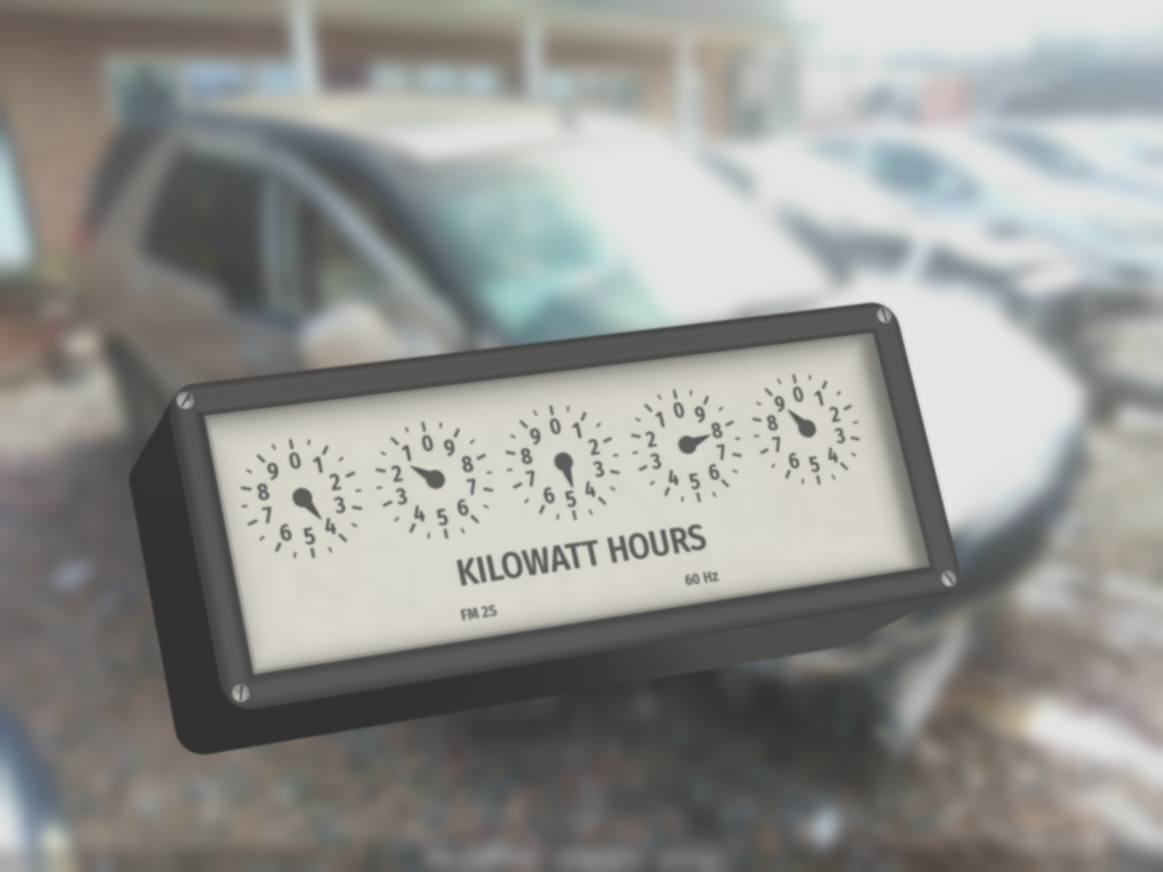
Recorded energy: 41479; kWh
